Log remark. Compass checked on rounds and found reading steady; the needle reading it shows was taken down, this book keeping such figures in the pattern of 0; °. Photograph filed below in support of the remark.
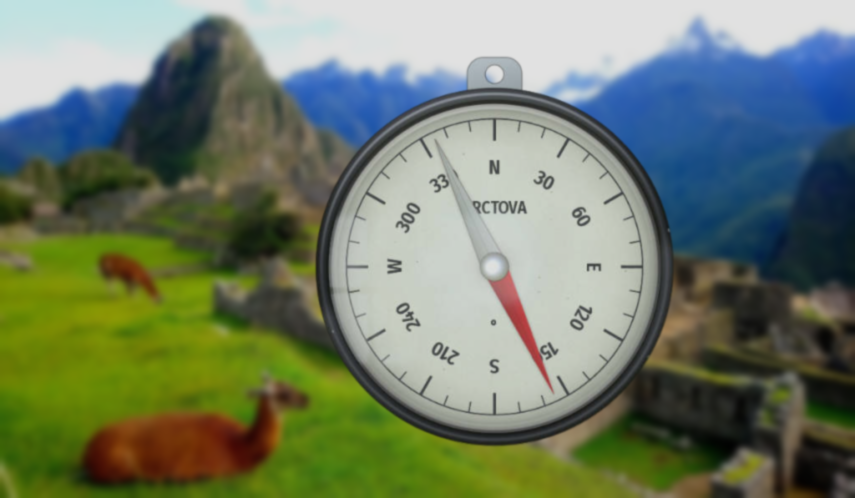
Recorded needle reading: 155; °
